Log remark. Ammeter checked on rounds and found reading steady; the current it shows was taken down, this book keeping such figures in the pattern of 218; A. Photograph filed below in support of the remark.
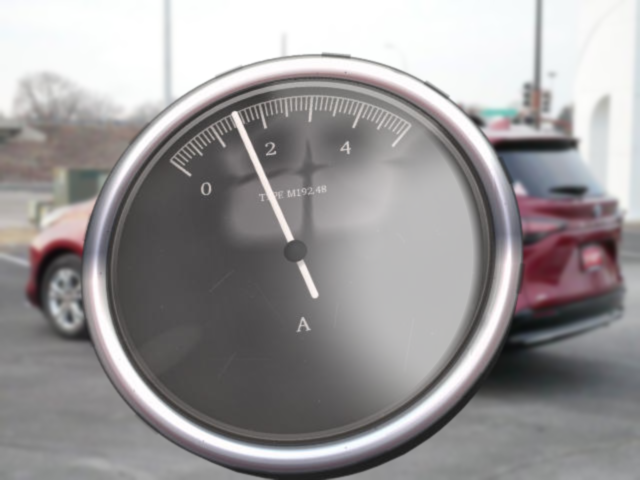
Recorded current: 1.5; A
